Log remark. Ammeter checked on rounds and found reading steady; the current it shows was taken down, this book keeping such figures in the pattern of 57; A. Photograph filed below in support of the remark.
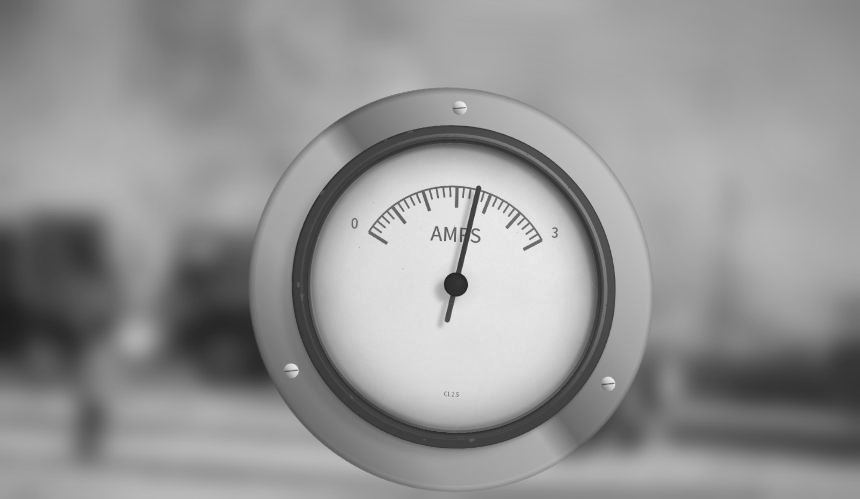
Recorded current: 1.8; A
